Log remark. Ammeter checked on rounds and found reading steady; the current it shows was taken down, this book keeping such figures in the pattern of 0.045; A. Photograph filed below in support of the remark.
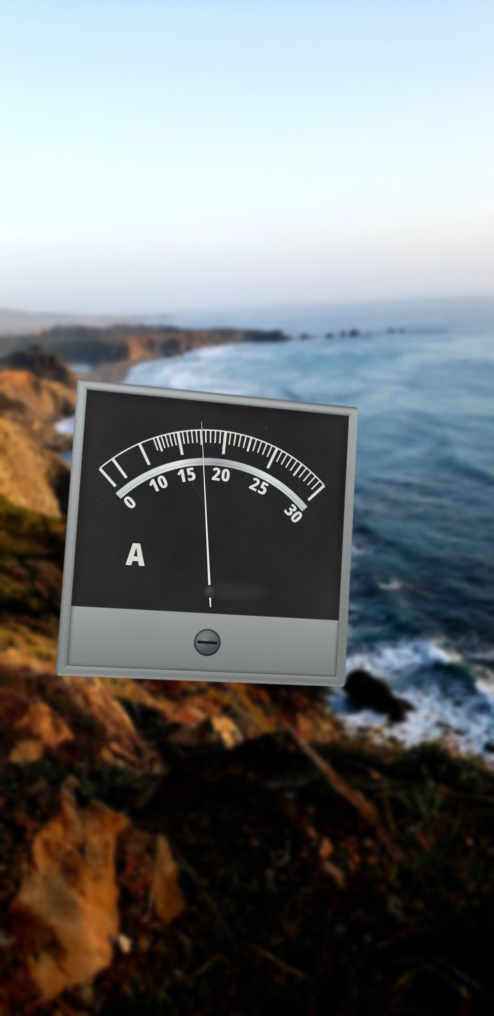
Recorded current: 17.5; A
